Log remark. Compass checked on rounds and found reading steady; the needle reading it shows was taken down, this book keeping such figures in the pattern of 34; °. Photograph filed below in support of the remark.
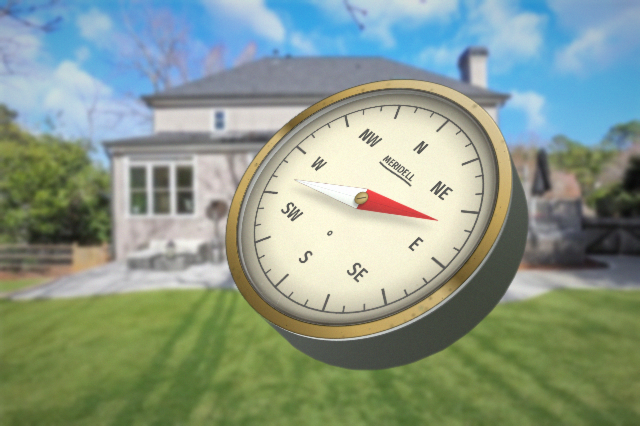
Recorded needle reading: 70; °
